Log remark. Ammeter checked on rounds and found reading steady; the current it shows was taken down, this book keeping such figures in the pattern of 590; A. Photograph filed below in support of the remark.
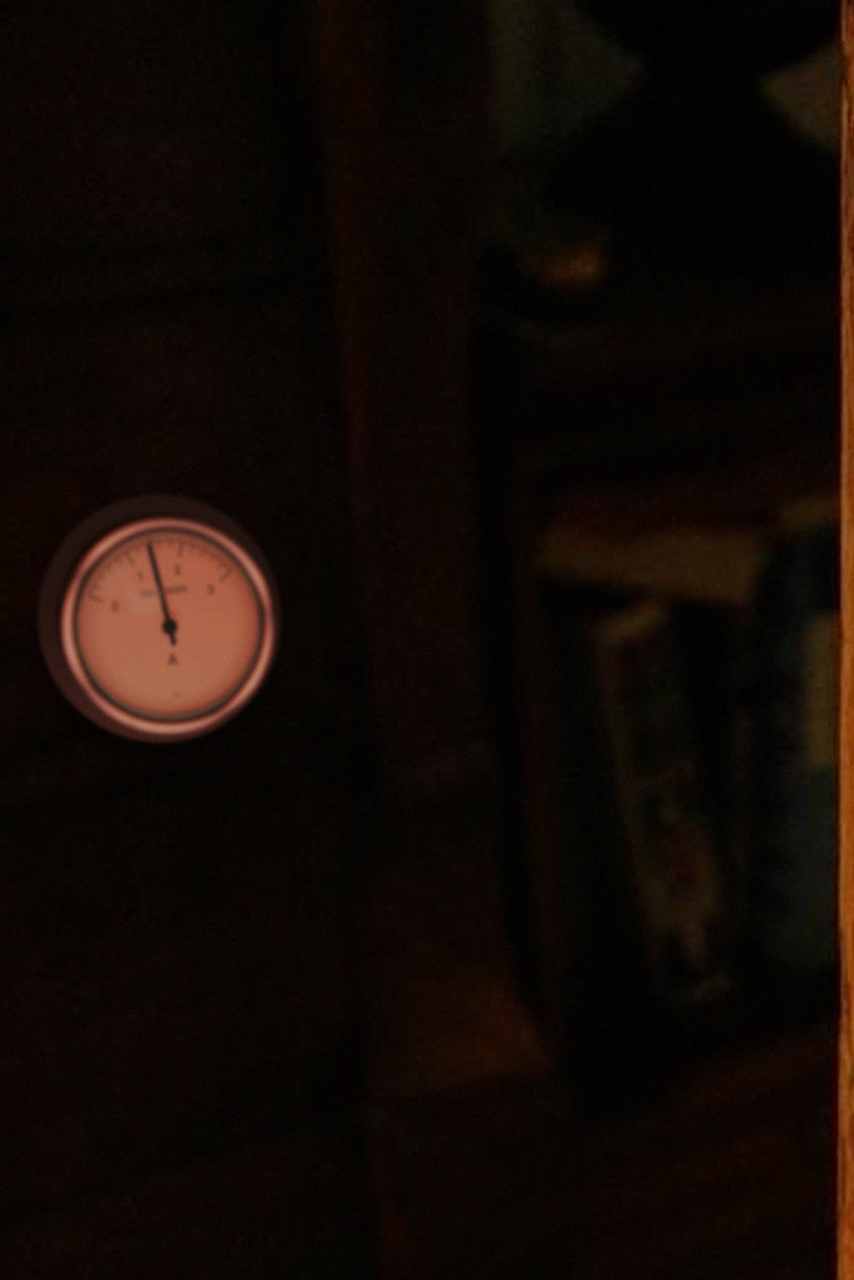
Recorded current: 1.4; A
